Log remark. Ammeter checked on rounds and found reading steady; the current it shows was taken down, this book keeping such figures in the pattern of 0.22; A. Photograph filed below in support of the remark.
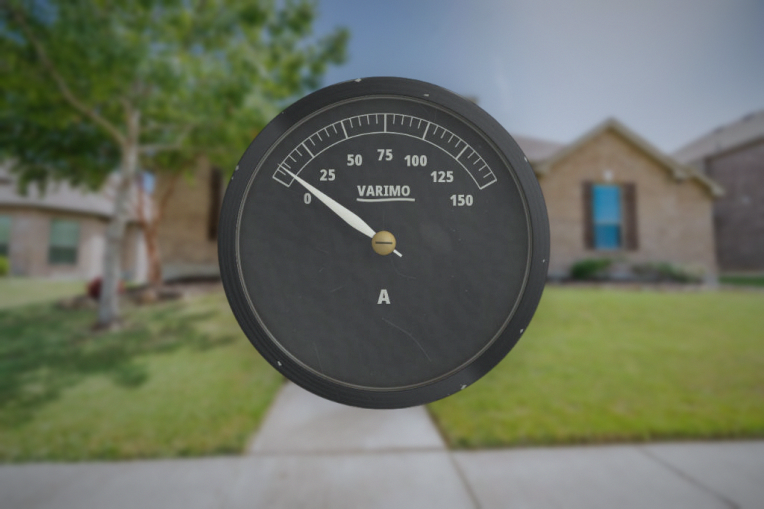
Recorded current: 7.5; A
